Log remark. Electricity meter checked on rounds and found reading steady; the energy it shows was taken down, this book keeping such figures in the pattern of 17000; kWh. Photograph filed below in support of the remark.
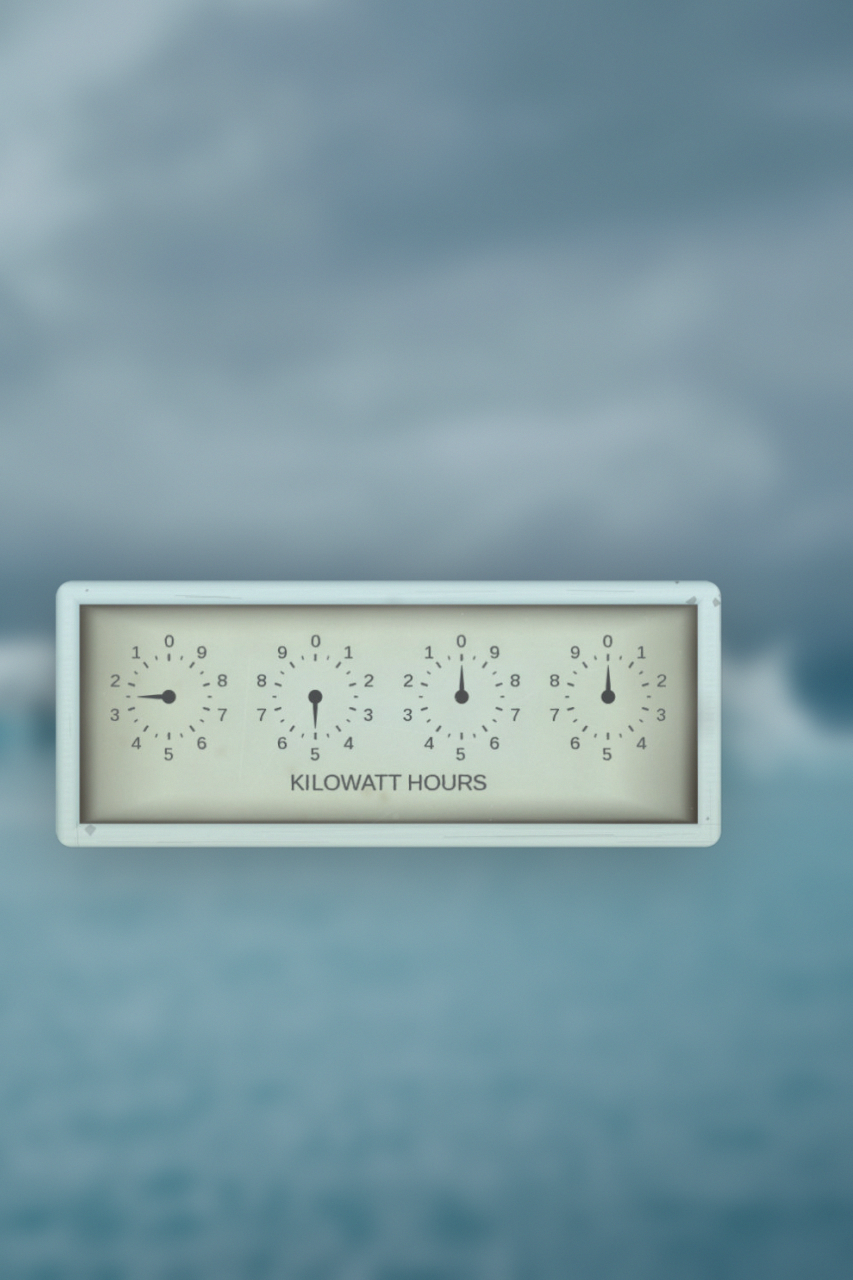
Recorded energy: 2500; kWh
